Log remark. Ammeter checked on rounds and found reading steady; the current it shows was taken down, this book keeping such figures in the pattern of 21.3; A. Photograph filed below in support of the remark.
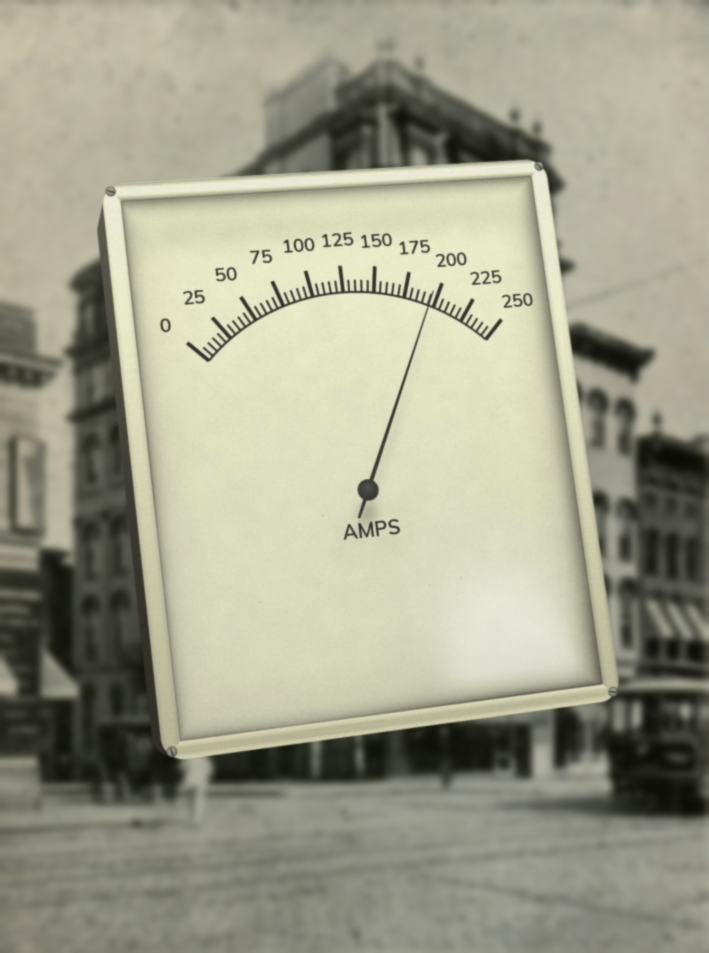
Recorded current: 195; A
